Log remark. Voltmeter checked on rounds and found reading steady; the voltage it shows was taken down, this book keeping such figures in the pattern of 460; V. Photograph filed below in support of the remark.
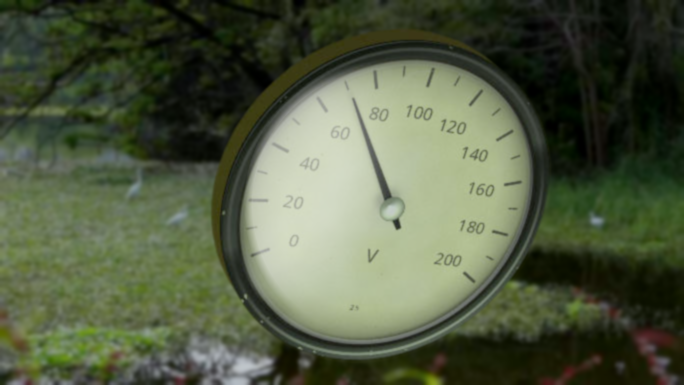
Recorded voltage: 70; V
